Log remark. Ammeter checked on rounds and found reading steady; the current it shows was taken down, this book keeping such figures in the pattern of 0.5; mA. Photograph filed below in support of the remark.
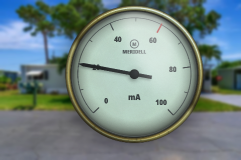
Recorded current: 20; mA
